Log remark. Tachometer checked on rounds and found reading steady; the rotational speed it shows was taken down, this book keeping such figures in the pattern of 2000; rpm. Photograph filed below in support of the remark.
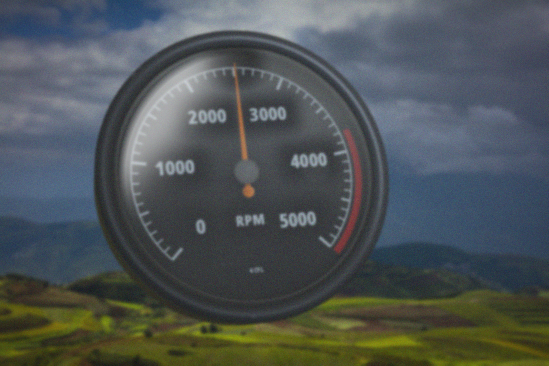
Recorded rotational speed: 2500; rpm
